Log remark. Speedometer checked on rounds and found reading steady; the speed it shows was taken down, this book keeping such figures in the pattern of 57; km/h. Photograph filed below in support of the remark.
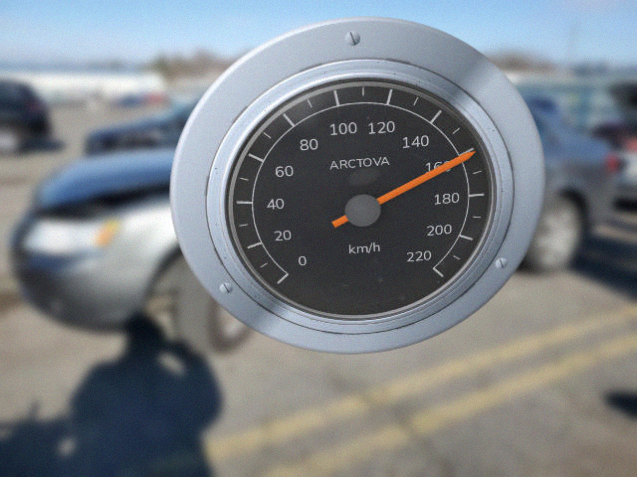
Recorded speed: 160; km/h
